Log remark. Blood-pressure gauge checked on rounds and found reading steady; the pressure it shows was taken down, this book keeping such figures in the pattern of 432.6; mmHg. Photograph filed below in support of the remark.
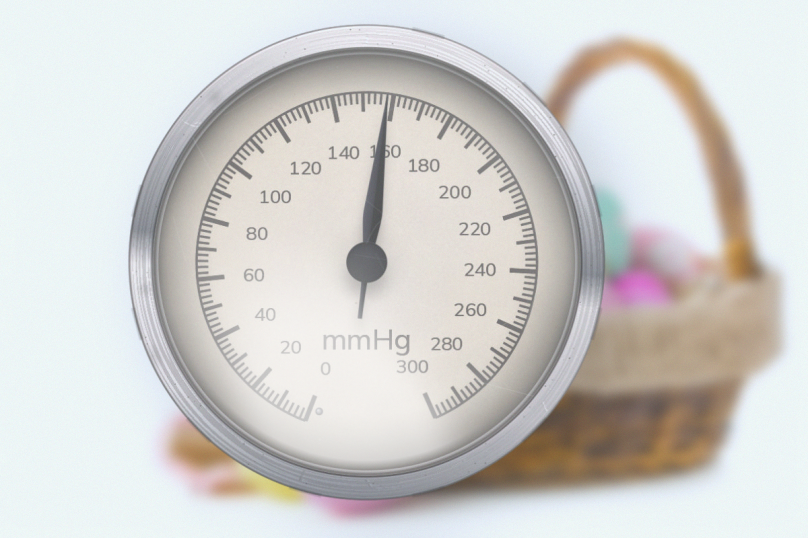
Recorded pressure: 158; mmHg
